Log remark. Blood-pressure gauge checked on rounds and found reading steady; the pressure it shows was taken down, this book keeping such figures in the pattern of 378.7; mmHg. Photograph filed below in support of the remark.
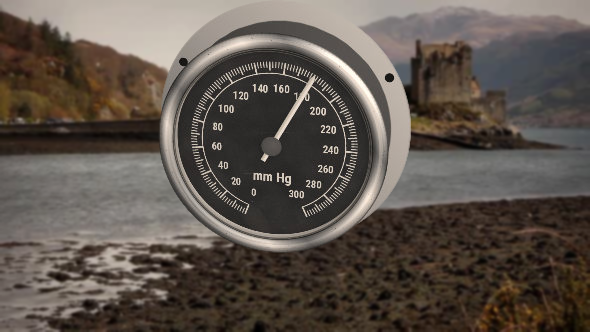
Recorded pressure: 180; mmHg
